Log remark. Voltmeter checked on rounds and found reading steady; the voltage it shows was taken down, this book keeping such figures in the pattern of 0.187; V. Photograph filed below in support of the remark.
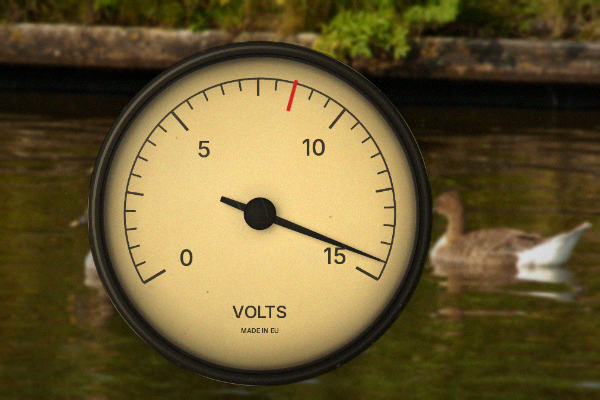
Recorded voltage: 14.5; V
